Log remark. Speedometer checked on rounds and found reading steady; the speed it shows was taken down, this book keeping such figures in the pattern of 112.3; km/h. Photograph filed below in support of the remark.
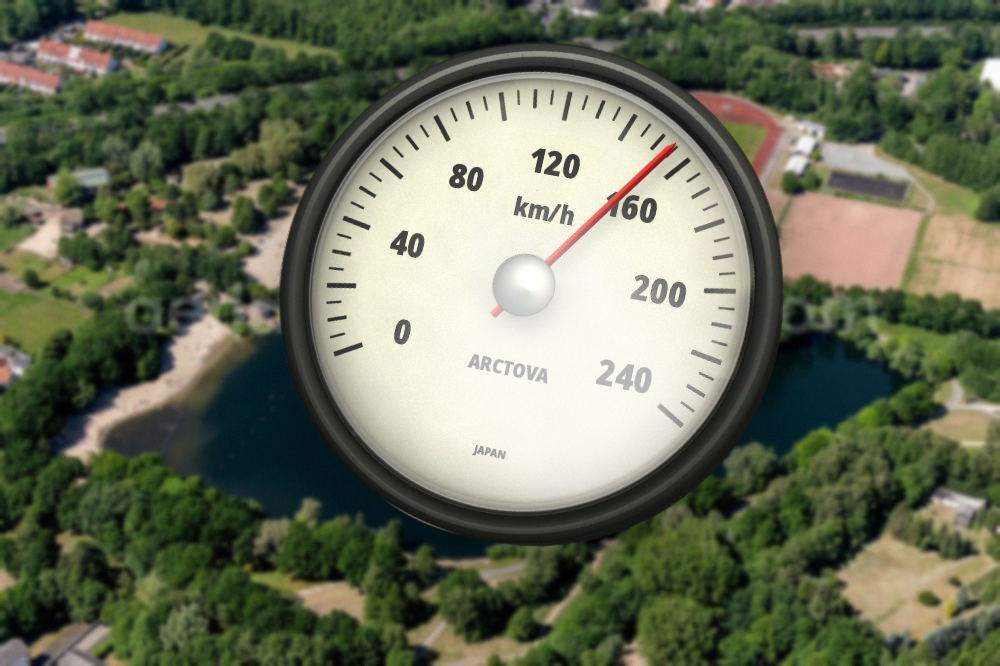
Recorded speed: 155; km/h
